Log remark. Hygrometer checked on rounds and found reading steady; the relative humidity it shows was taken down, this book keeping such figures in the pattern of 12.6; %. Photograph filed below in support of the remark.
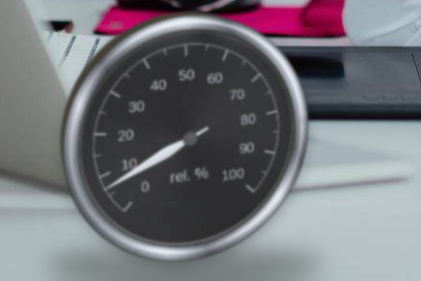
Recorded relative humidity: 7.5; %
